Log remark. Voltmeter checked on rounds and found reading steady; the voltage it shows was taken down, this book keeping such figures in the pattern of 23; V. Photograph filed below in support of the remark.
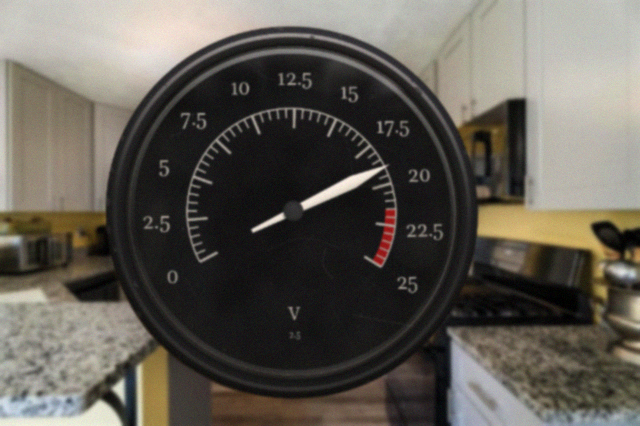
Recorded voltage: 19; V
